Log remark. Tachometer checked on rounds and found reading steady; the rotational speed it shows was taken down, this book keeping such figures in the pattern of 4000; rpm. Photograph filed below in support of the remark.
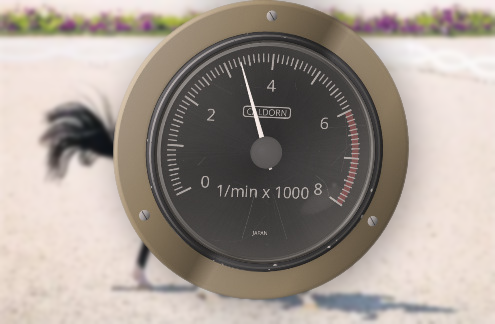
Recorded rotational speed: 3300; rpm
